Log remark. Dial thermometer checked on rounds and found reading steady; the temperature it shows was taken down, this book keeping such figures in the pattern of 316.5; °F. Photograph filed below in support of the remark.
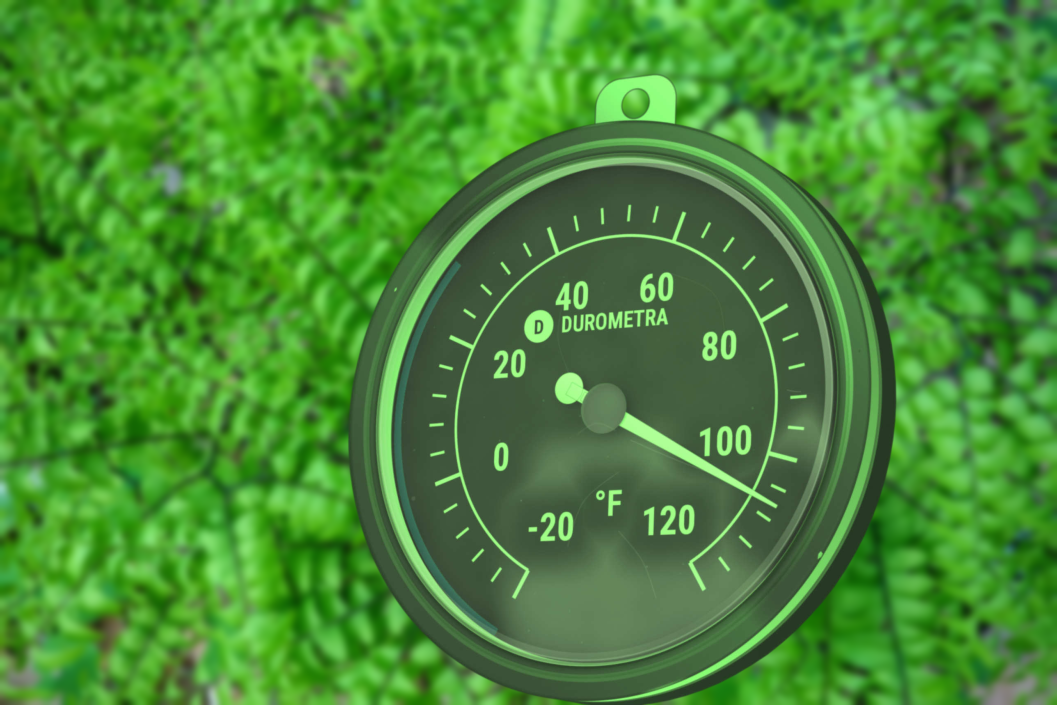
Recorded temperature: 106; °F
